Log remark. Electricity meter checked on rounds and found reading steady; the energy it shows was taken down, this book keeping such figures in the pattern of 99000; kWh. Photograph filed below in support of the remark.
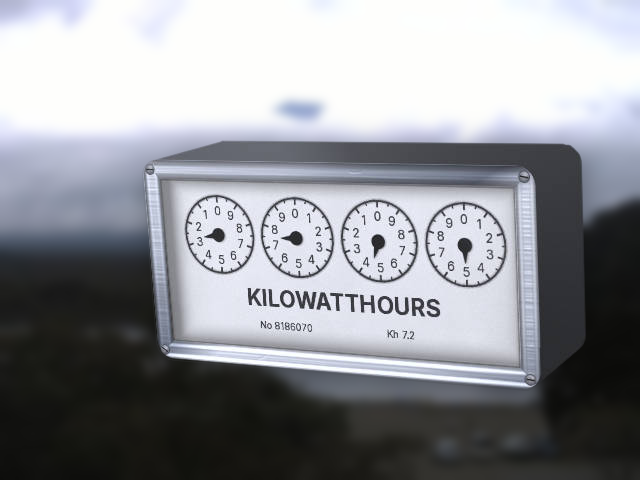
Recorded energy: 2745; kWh
